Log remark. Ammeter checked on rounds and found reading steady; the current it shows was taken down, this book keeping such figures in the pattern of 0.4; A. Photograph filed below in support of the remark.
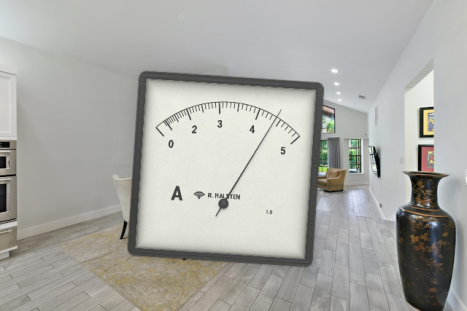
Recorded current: 4.4; A
